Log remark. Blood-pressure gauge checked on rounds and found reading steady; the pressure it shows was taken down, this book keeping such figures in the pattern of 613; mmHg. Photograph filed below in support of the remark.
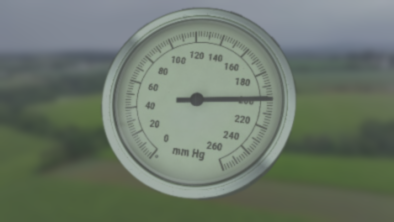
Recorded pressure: 200; mmHg
